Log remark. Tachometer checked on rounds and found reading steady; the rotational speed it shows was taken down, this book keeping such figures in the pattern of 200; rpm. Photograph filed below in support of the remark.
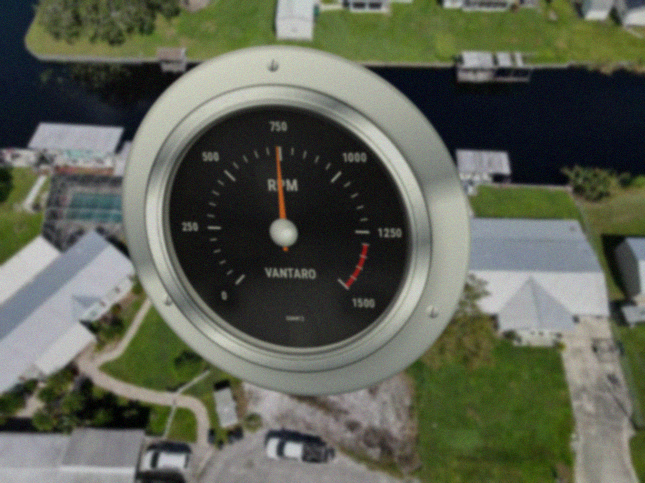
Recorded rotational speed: 750; rpm
